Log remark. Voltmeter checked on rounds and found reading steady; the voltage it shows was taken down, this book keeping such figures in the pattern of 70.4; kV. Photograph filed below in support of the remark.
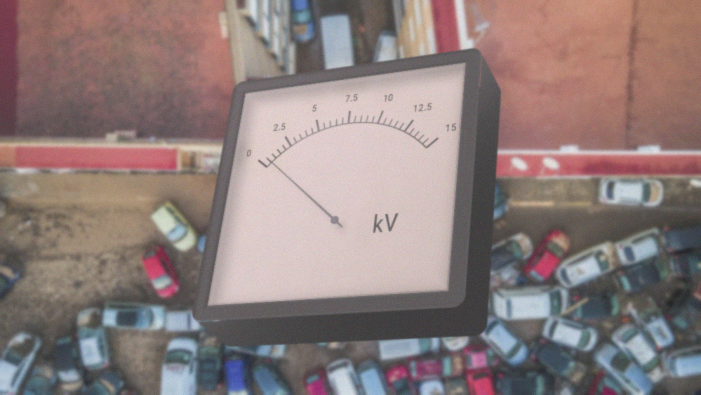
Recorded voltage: 0.5; kV
